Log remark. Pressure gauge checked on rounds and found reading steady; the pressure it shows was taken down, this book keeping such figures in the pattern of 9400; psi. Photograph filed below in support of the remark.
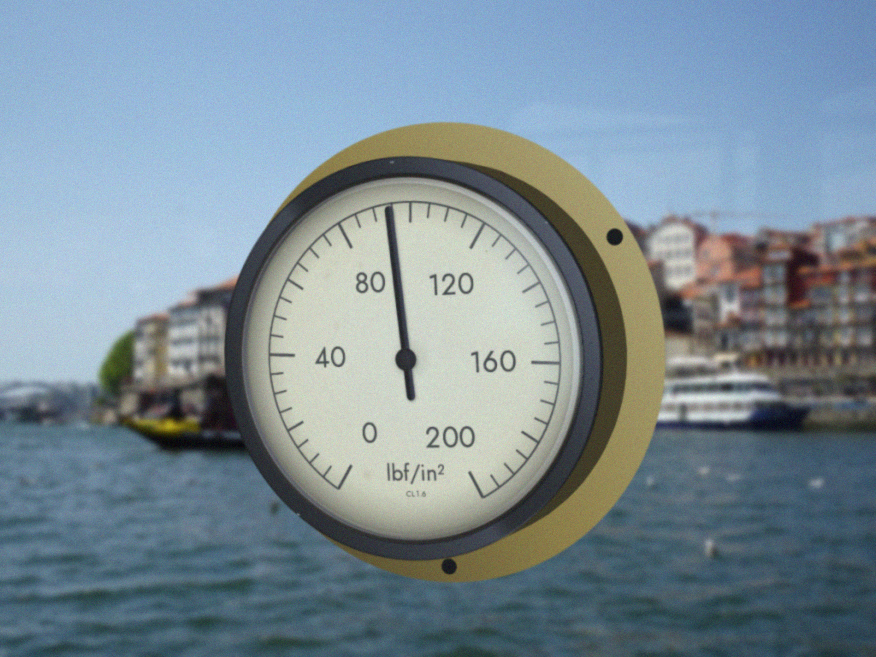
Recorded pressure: 95; psi
